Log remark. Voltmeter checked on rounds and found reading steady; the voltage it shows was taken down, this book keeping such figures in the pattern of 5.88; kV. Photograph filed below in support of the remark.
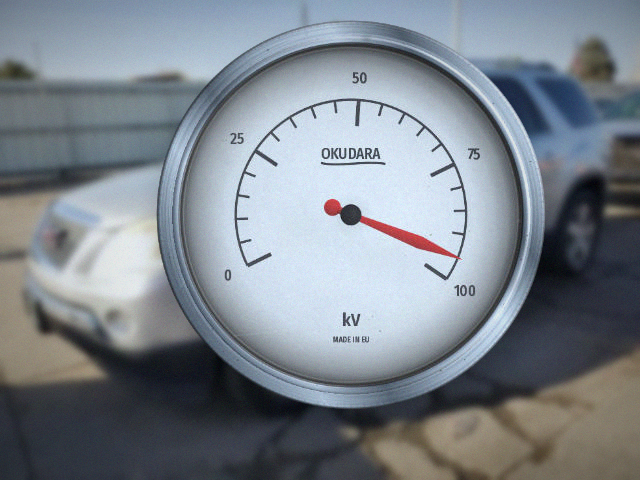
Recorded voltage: 95; kV
